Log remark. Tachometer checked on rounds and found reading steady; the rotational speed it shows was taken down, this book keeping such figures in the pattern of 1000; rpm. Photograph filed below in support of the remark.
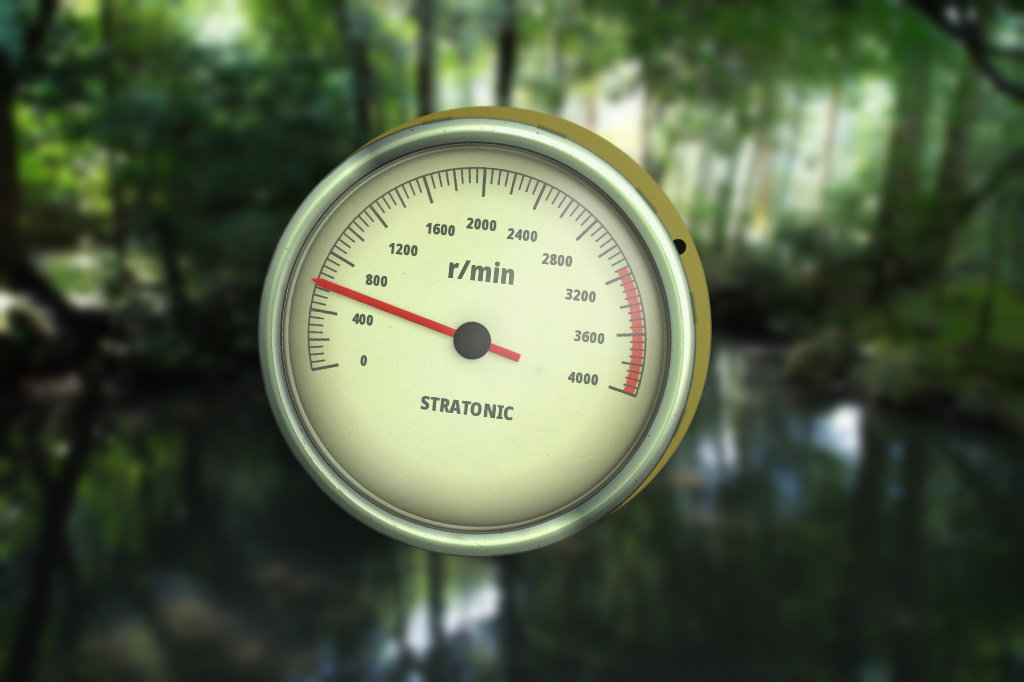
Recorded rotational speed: 600; rpm
